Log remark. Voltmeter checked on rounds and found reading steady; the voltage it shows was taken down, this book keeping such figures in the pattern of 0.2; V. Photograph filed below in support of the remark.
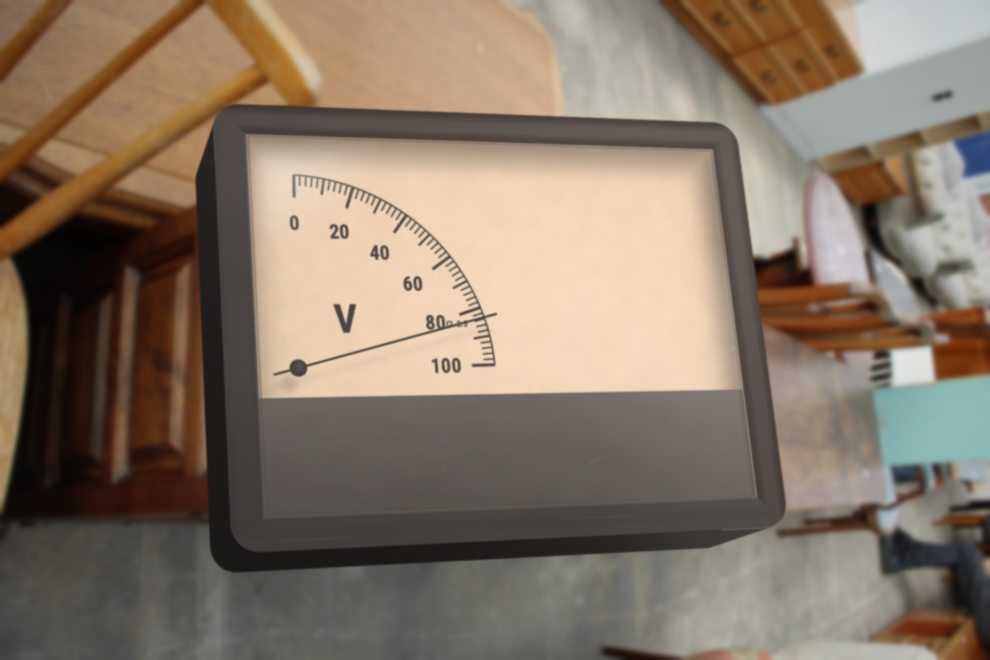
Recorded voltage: 84; V
